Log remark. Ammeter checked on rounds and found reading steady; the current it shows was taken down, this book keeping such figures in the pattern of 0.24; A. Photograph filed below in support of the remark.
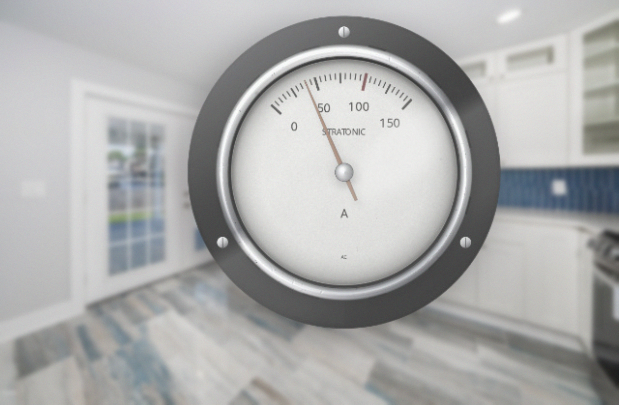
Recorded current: 40; A
